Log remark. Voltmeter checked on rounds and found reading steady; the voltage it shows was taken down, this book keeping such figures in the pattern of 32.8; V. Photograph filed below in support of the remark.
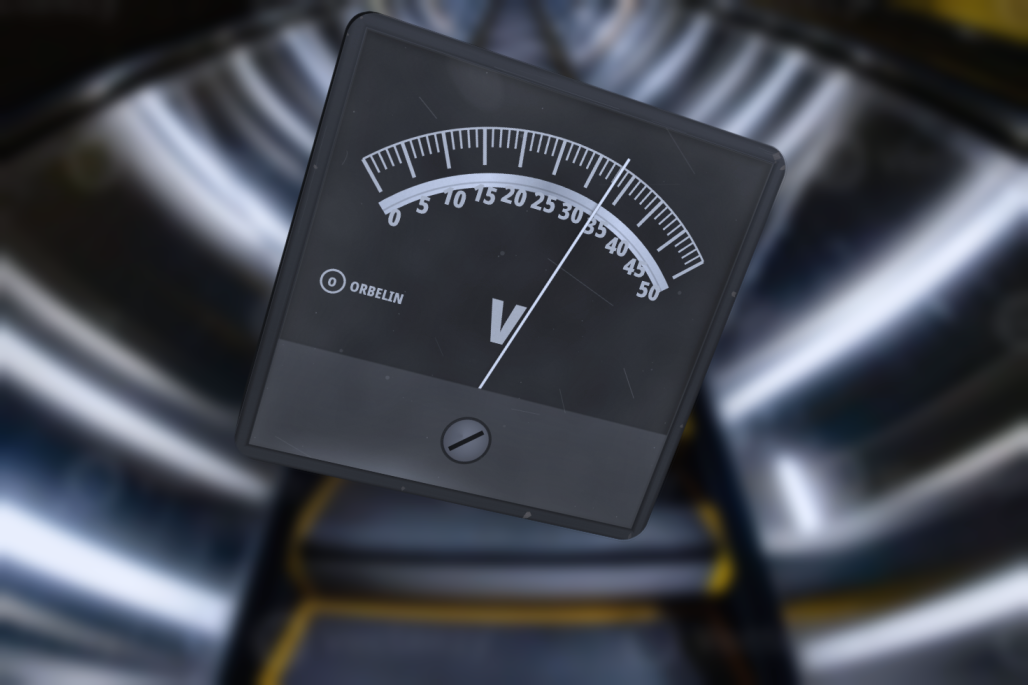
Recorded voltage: 33; V
